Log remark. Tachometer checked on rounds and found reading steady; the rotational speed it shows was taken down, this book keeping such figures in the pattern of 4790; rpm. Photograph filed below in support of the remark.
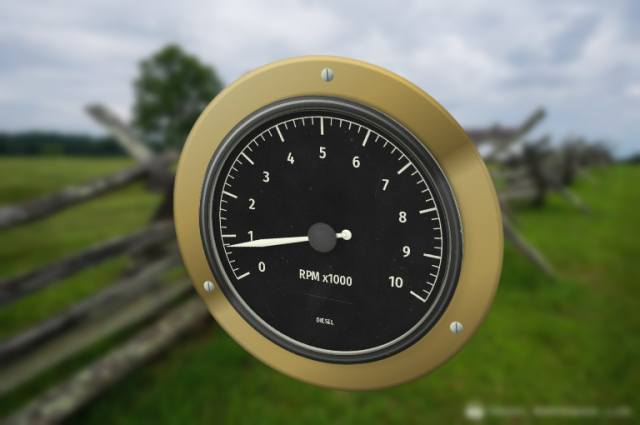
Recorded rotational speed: 800; rpm
